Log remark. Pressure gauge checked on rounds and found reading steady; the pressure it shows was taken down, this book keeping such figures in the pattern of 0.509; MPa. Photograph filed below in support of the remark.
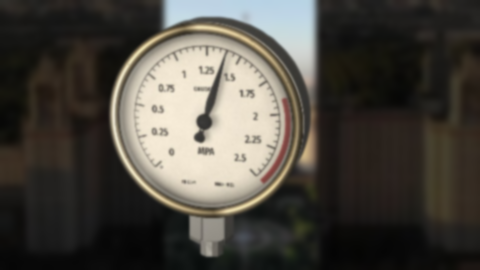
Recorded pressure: 1.4; MPa
